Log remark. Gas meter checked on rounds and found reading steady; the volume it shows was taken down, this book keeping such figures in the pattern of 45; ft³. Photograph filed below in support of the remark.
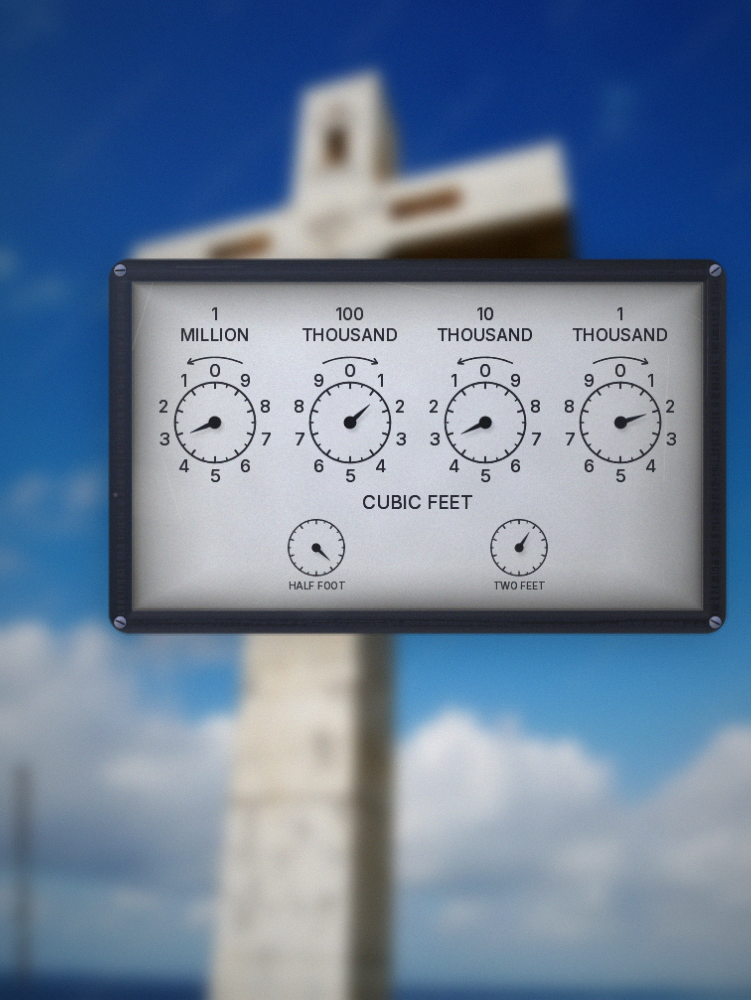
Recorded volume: 313200; ft³
